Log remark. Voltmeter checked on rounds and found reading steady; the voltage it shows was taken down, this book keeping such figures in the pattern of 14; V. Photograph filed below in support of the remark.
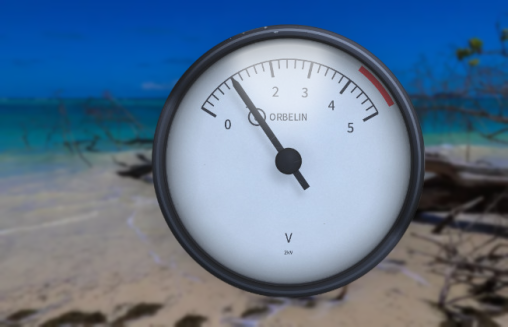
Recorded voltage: 1; V
